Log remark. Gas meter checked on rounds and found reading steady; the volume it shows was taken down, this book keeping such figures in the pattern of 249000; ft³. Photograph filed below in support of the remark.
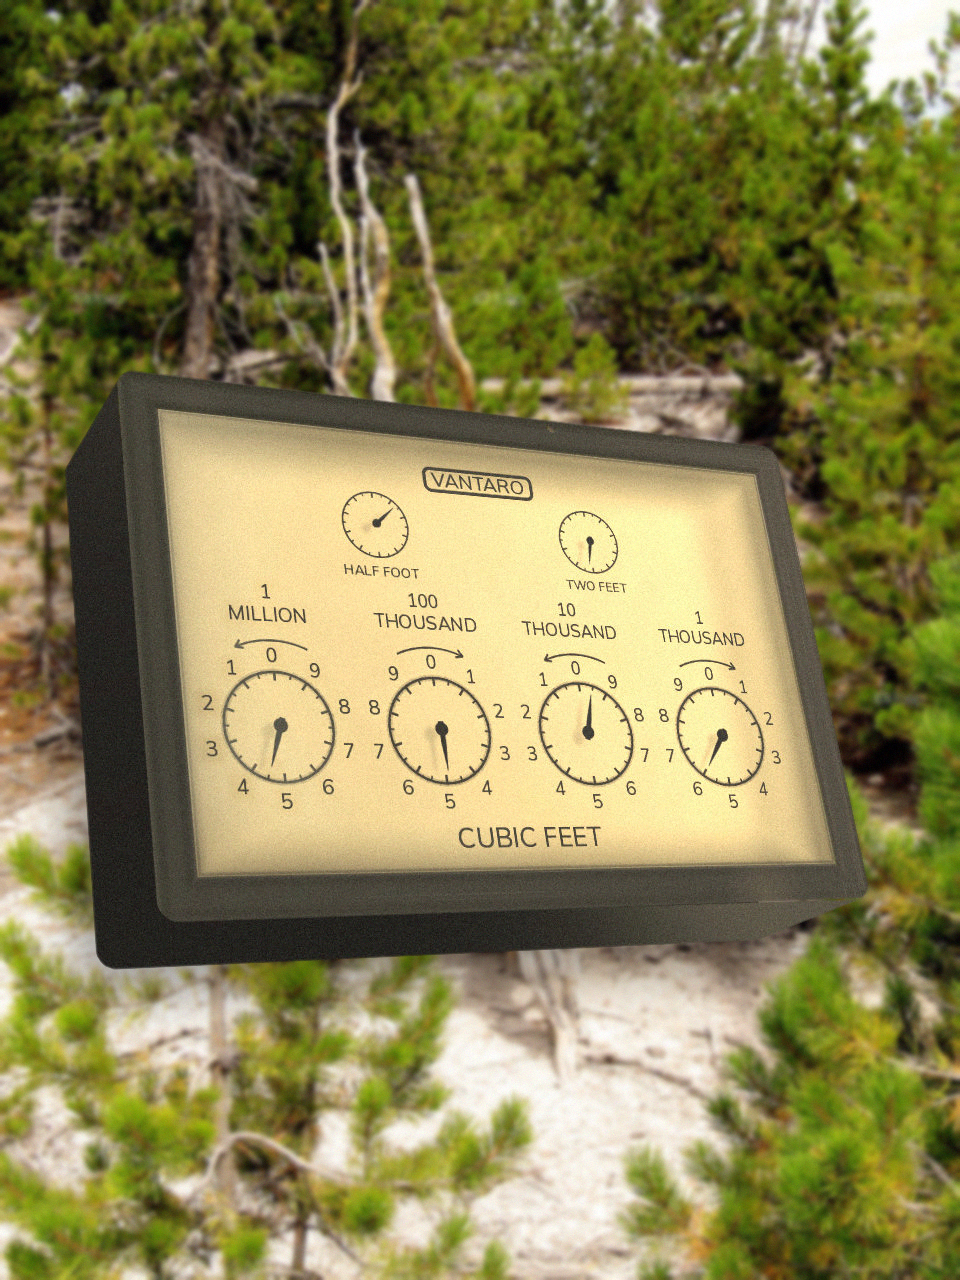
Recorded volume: 449600; ft³
